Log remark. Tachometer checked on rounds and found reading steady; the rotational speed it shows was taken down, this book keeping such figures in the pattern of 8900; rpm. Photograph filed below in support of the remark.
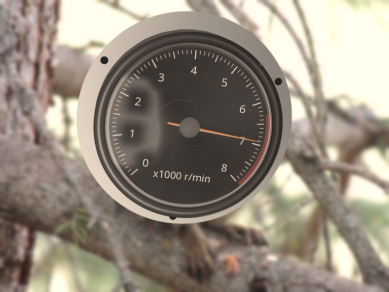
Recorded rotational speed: 6900; rpm
